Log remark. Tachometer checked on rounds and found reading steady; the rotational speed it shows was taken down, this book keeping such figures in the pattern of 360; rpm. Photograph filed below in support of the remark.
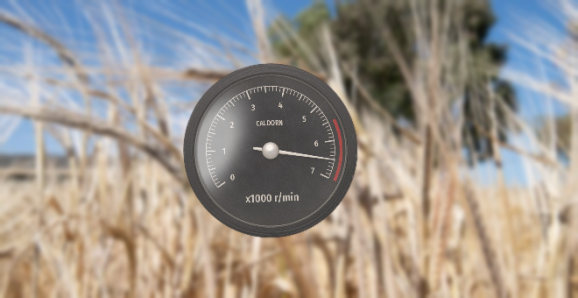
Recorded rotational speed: 6500; rpm
